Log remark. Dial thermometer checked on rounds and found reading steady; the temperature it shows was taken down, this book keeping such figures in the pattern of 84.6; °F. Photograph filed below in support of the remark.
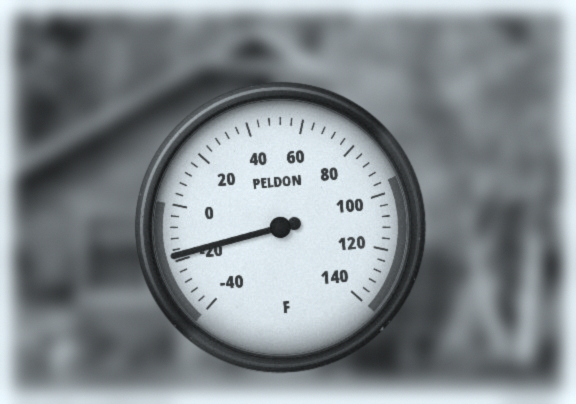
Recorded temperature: -18; °F
